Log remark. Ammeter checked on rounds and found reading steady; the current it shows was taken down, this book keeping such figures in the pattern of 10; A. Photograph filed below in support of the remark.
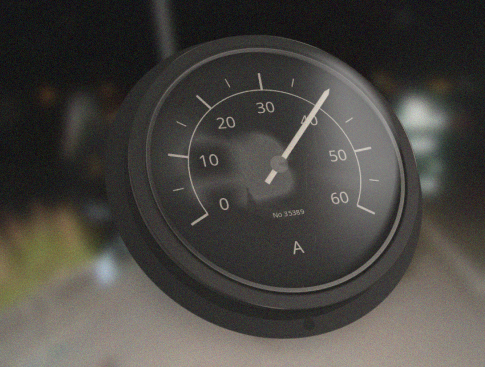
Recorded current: 40; A
